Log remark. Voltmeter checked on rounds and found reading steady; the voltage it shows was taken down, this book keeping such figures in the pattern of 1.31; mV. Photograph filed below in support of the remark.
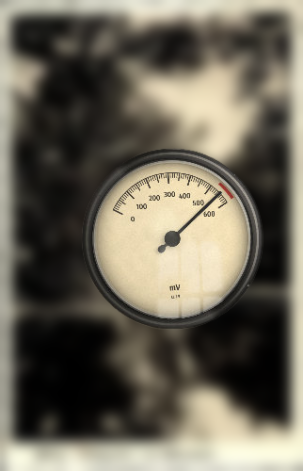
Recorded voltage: 550; mV
